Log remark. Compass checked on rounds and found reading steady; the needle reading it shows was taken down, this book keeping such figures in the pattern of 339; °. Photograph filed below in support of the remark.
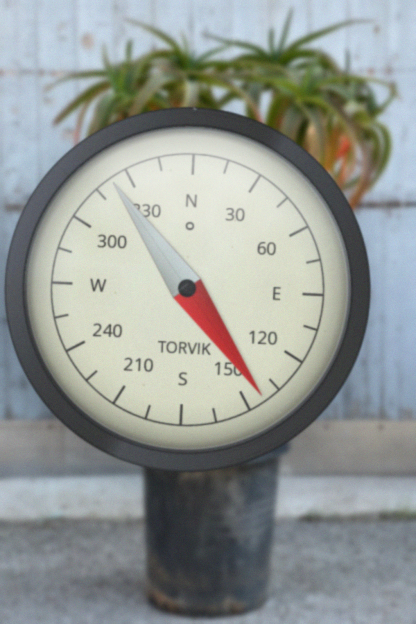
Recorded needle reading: 142.5; °
